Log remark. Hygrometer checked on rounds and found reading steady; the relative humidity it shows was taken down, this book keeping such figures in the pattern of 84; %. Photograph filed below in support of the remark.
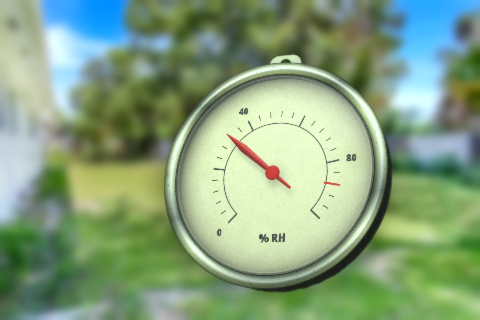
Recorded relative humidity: 32; %
